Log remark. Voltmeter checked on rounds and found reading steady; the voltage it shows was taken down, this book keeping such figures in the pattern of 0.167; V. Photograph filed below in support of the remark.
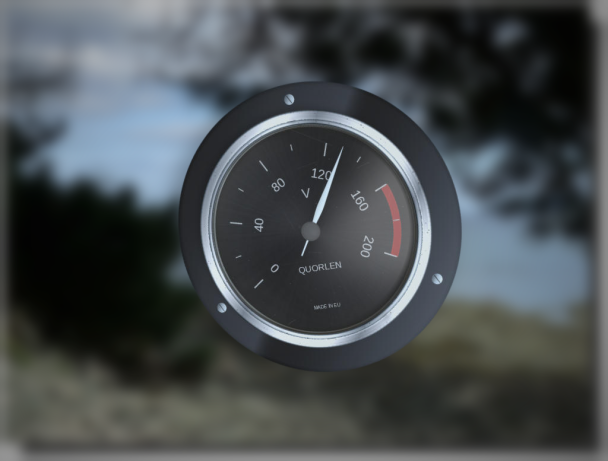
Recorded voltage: 130; V
